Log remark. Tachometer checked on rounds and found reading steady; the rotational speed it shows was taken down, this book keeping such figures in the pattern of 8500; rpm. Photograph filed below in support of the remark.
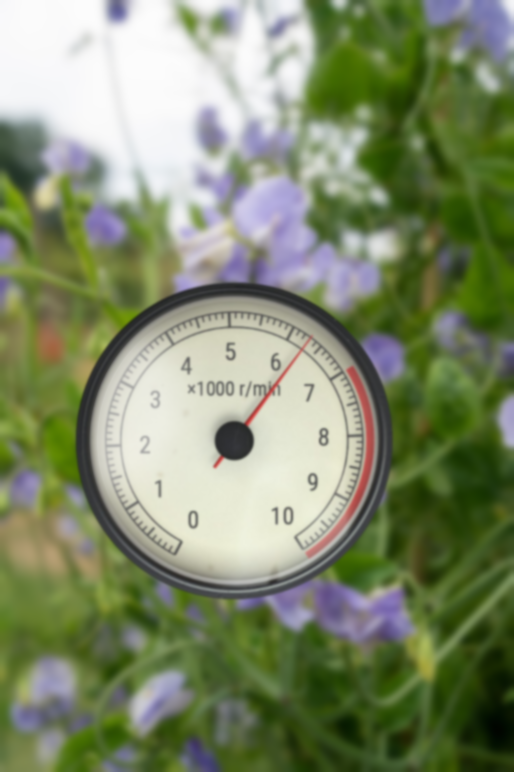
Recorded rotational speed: 6300; rpm
